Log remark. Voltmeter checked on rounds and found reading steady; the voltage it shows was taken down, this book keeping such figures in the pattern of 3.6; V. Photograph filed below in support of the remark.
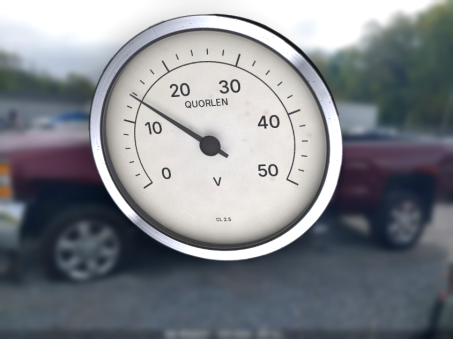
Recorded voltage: 14; V
